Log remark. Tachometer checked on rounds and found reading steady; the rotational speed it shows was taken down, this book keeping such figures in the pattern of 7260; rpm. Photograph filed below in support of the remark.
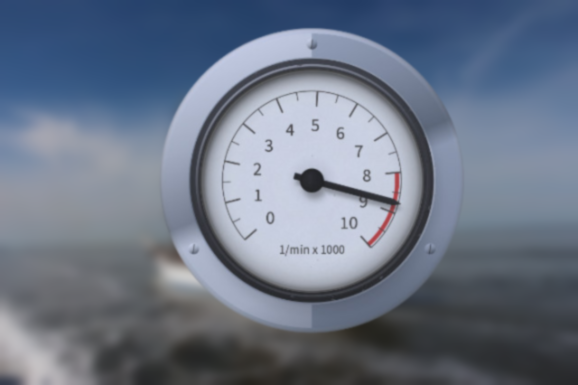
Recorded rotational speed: 8750; rpm
